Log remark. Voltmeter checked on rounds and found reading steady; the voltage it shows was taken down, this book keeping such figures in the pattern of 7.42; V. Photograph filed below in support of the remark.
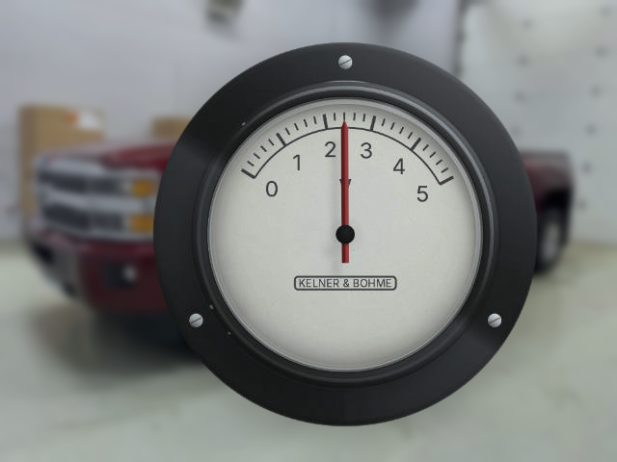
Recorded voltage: 2.4; V
